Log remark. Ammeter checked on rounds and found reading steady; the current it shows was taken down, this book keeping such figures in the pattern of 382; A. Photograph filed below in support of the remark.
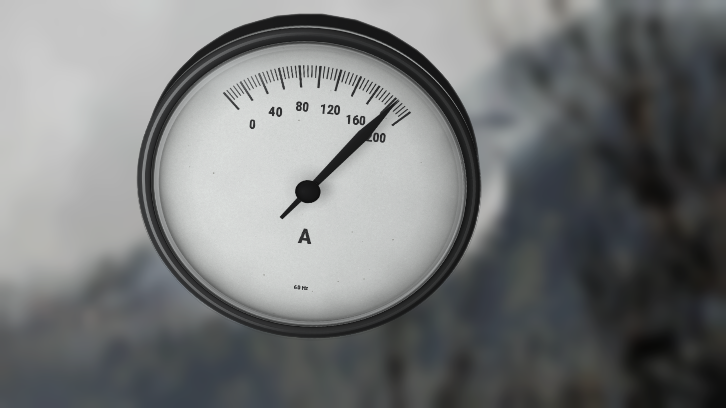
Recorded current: 180; A
